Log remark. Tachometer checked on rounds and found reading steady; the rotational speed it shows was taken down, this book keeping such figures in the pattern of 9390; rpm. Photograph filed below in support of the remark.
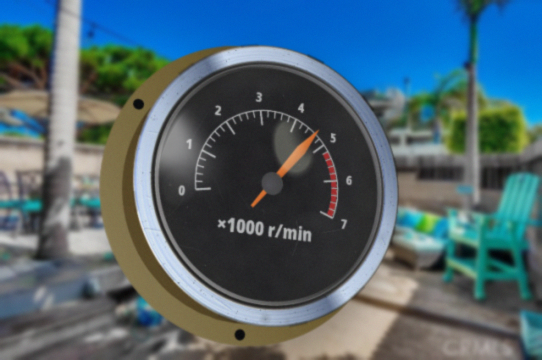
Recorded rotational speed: 4600; rpm
